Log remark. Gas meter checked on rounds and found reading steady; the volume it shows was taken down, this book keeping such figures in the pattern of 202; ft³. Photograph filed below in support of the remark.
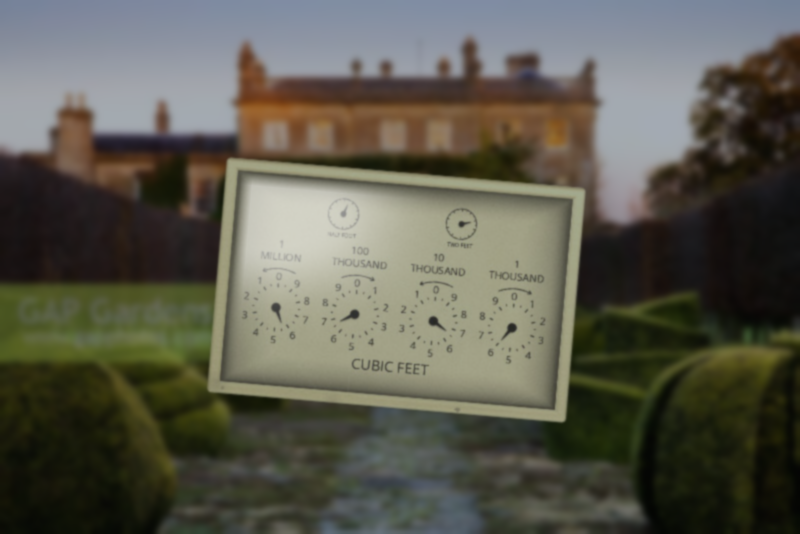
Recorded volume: 566600; ft³
